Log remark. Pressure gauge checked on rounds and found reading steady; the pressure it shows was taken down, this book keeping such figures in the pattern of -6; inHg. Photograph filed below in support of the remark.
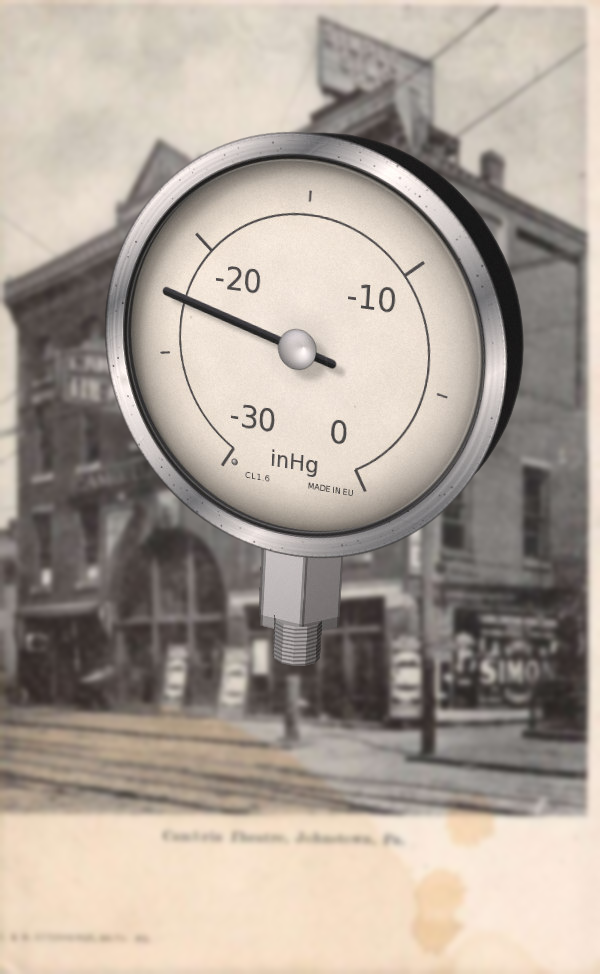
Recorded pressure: -22.5; inHg
